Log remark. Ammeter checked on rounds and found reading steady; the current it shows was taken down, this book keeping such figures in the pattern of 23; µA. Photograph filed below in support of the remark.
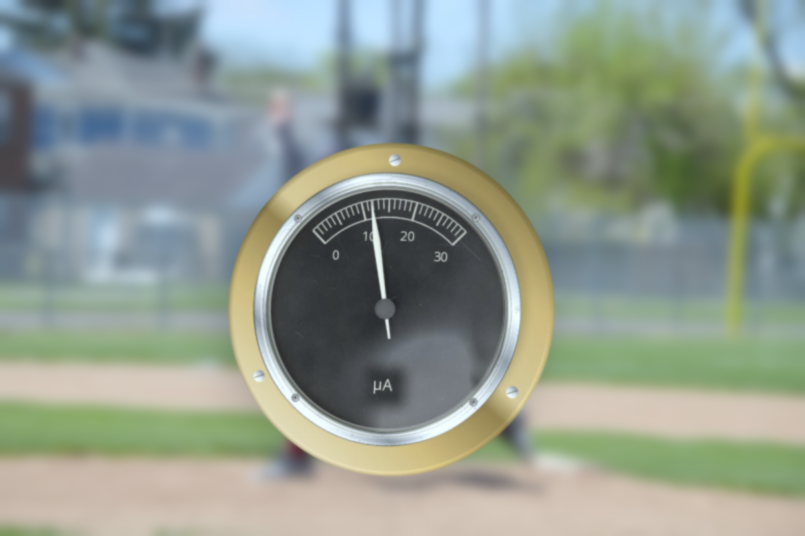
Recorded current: 12; µA
